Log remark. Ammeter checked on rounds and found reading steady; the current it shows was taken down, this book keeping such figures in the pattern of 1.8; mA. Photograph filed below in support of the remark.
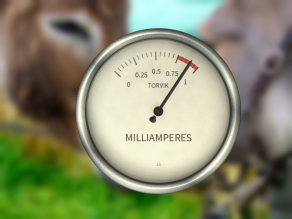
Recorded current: 0.9; mA
